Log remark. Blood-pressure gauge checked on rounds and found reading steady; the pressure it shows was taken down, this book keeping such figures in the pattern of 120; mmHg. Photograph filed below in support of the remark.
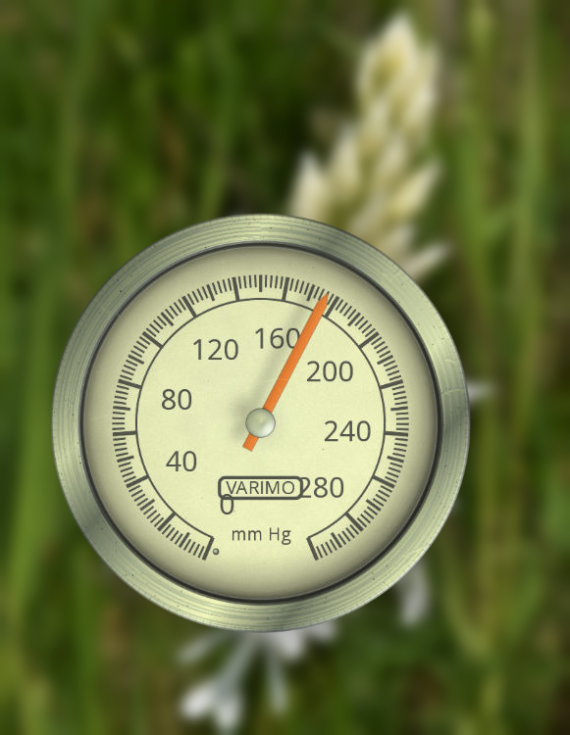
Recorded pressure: 176; mmHg
